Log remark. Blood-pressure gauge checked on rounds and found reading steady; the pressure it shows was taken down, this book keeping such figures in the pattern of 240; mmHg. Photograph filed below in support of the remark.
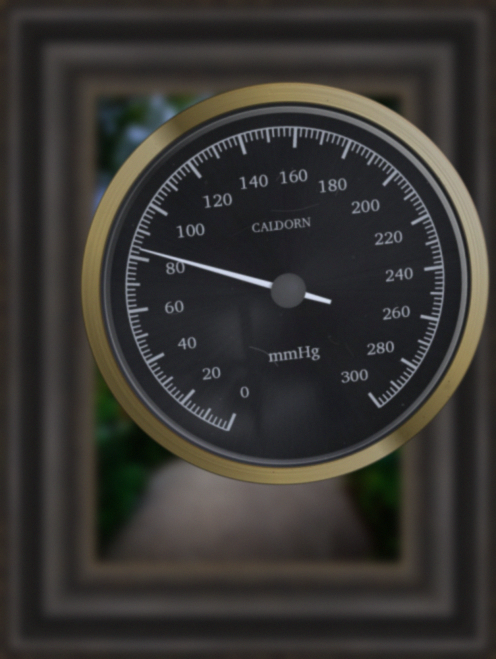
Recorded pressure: 84; mmHg
